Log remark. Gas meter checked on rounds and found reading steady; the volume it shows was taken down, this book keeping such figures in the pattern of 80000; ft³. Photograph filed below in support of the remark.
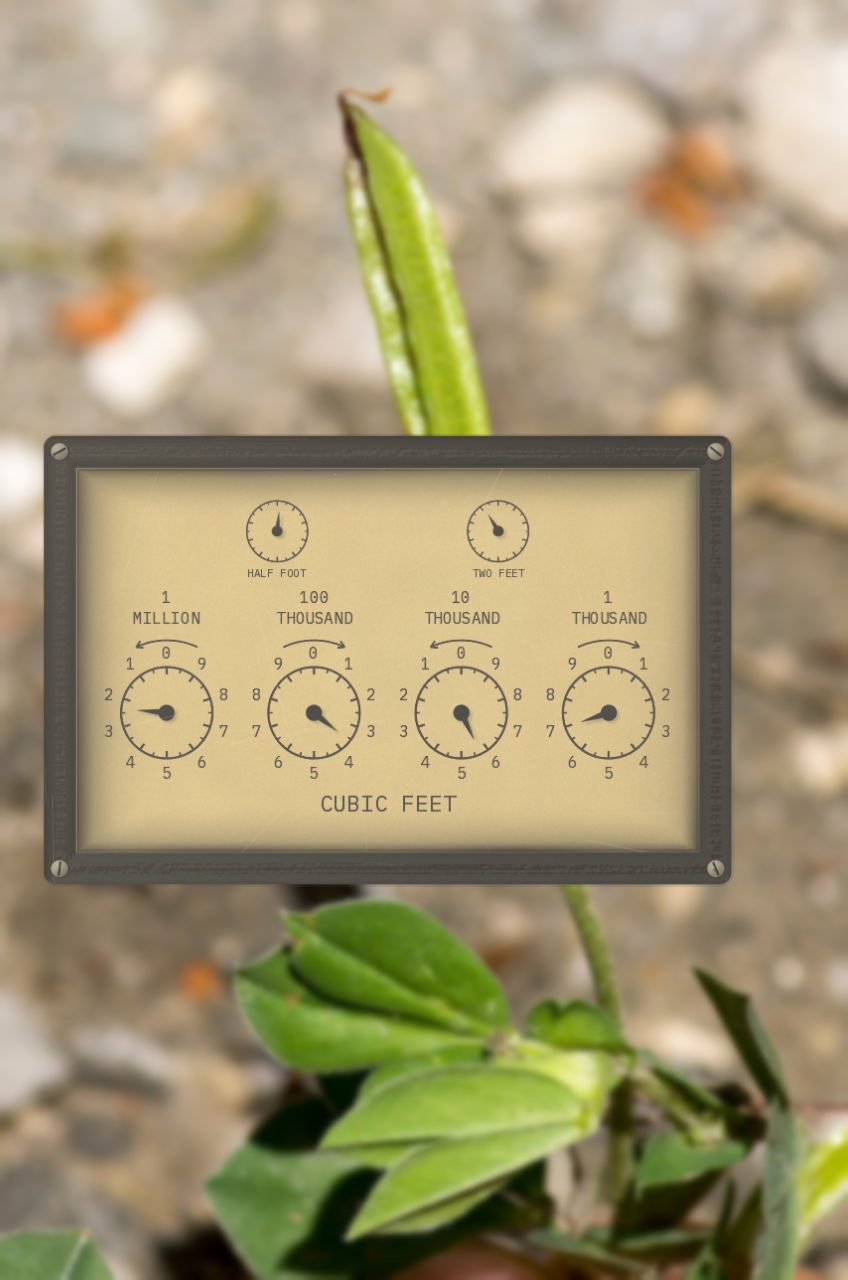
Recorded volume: 235700; ft³
